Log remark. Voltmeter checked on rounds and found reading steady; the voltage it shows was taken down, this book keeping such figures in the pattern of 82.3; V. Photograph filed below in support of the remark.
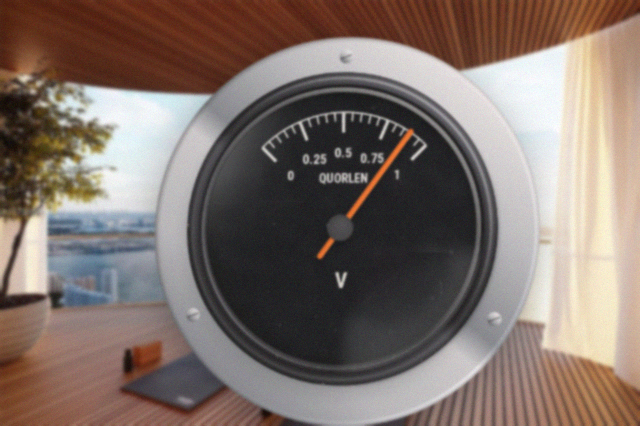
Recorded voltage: 0.9; V
